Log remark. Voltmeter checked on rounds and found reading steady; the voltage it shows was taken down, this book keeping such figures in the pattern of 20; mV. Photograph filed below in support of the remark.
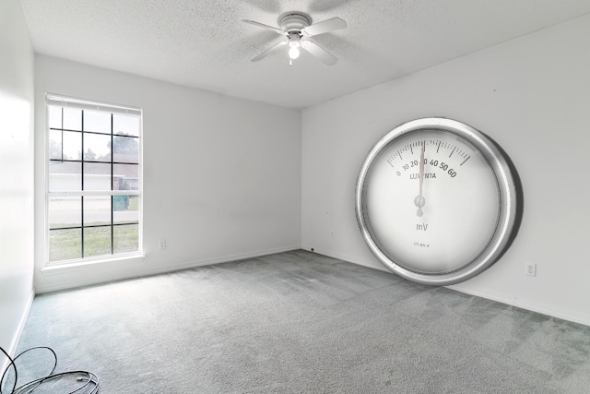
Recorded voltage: 30; mV
